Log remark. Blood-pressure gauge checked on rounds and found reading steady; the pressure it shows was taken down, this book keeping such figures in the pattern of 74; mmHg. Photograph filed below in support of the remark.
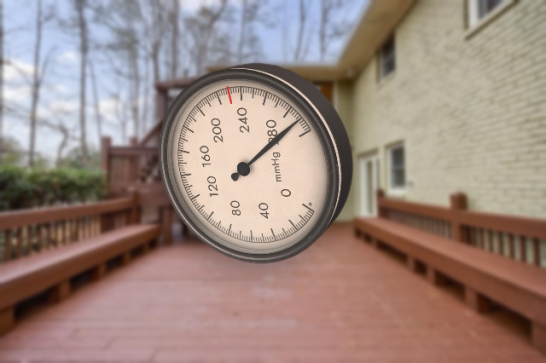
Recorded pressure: 290; mmHg
